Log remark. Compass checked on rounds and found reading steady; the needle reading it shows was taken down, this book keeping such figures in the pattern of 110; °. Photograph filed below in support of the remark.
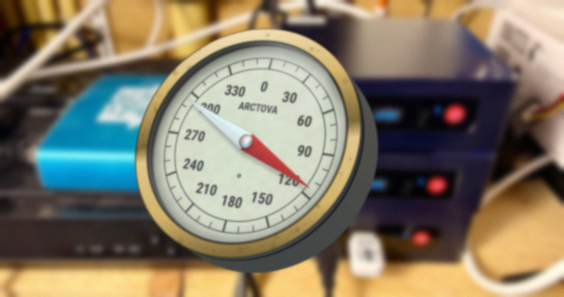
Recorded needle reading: 115; °
